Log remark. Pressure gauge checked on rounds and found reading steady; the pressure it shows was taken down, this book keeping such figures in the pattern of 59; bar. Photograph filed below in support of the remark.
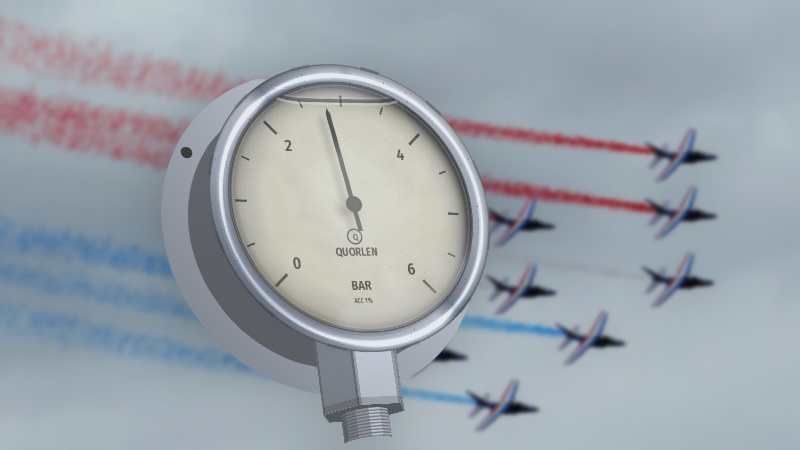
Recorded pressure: 2.75; bar
